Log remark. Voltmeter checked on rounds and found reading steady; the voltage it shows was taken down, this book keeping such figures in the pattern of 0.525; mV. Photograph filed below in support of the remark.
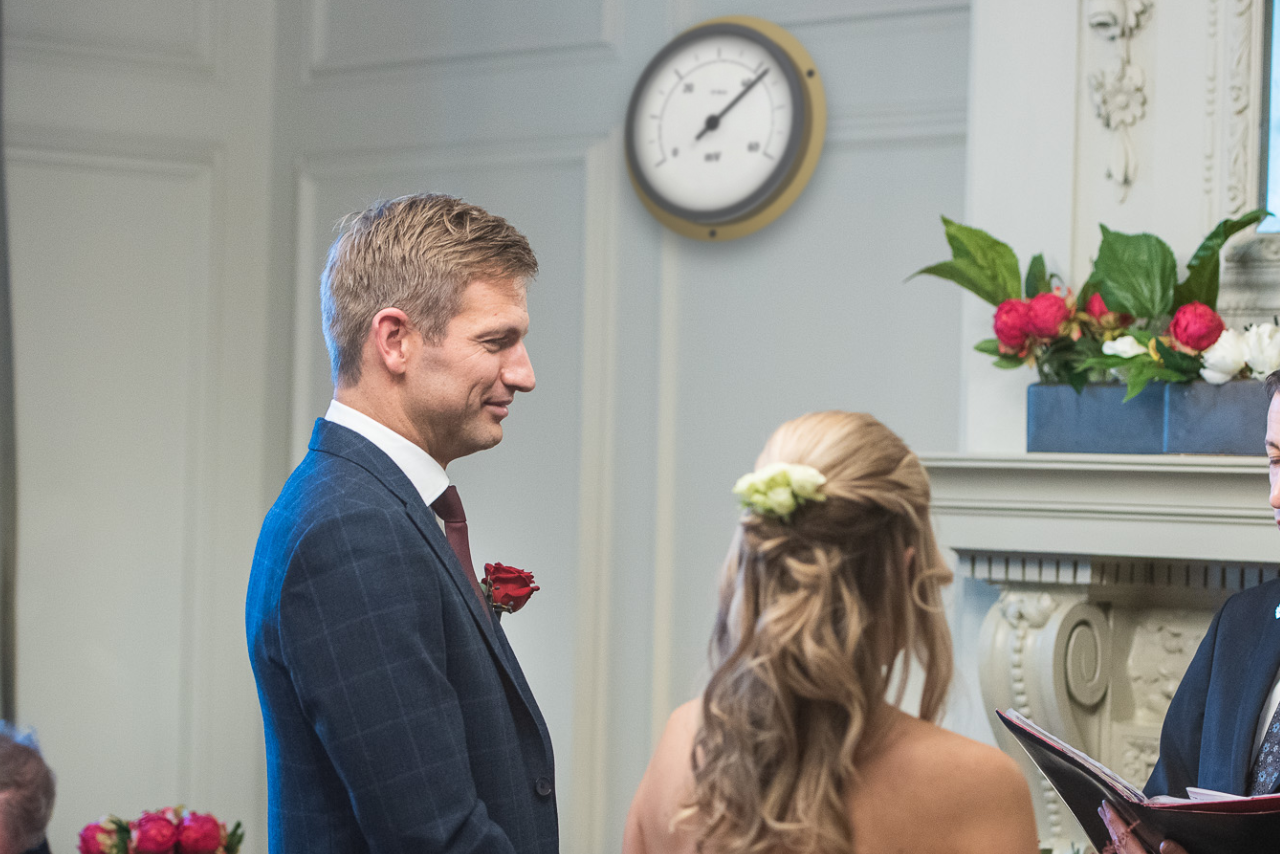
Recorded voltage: 42.5; mV
